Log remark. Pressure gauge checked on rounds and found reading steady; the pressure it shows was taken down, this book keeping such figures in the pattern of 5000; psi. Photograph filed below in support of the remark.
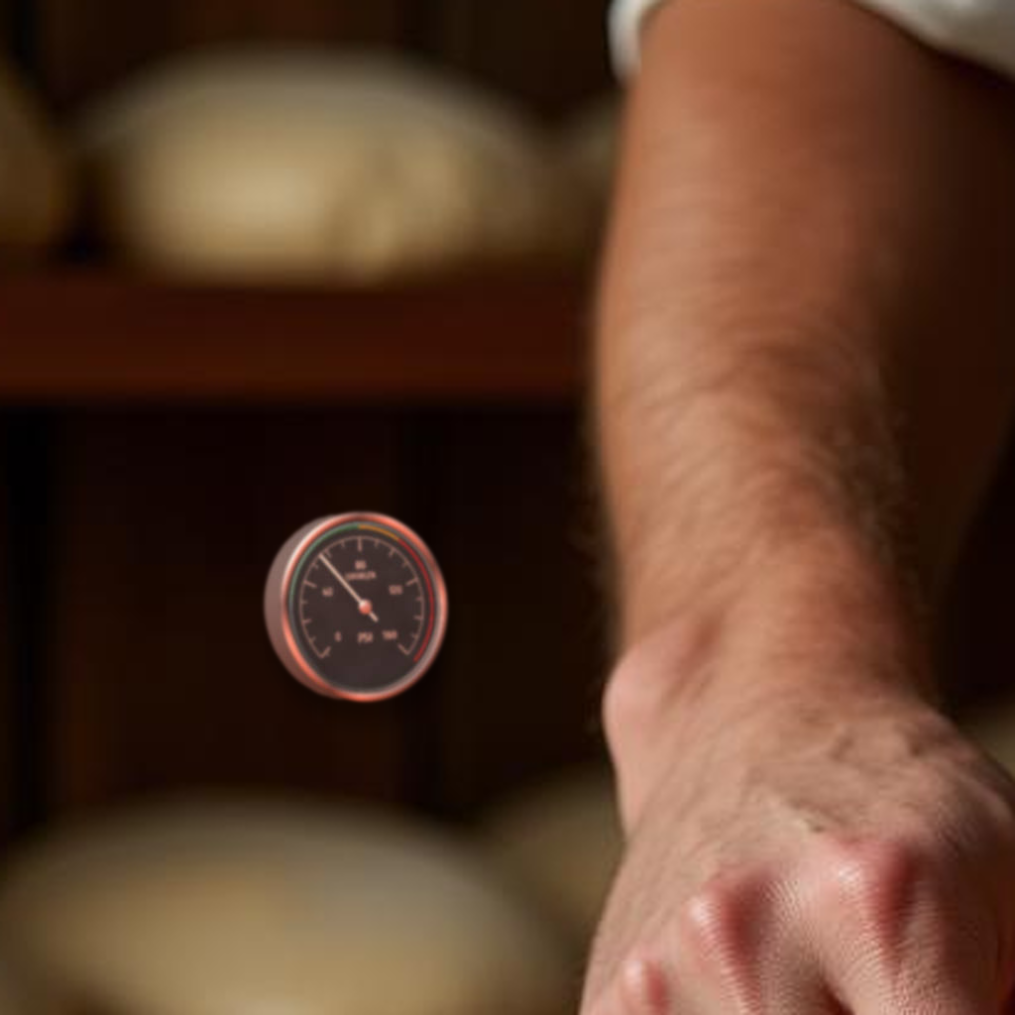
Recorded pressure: 55; psi
